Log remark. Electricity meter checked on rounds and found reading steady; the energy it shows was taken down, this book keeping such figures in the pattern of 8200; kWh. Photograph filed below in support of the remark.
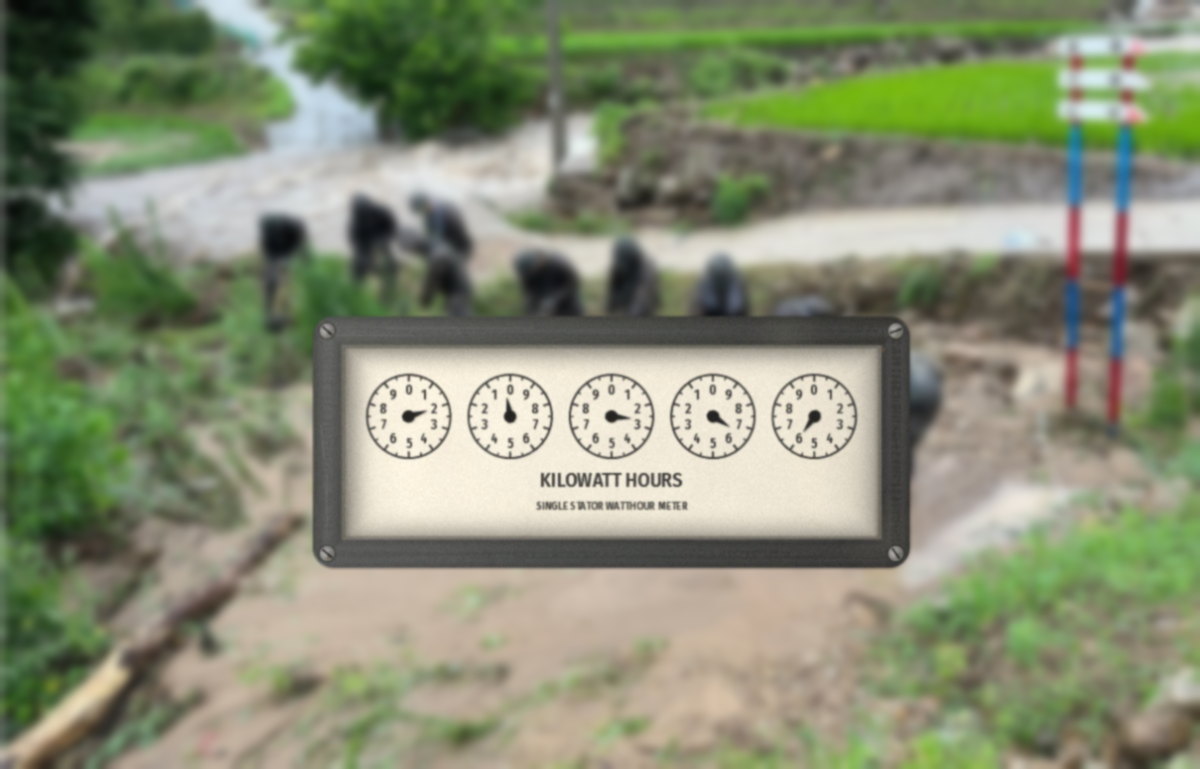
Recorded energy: 20266; kWh
